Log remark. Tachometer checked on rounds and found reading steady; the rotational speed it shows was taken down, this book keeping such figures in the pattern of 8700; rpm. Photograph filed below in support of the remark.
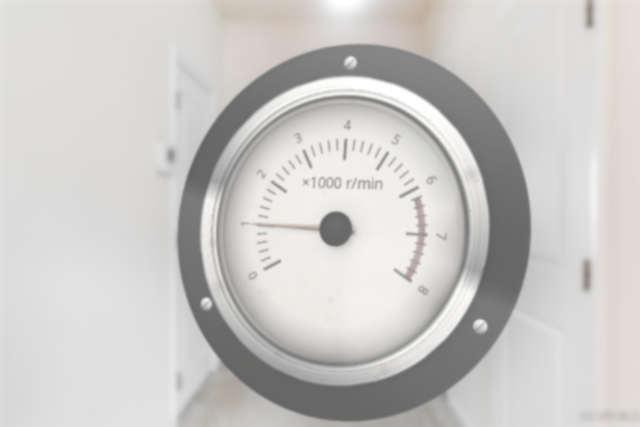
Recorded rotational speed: 1000; rpm
